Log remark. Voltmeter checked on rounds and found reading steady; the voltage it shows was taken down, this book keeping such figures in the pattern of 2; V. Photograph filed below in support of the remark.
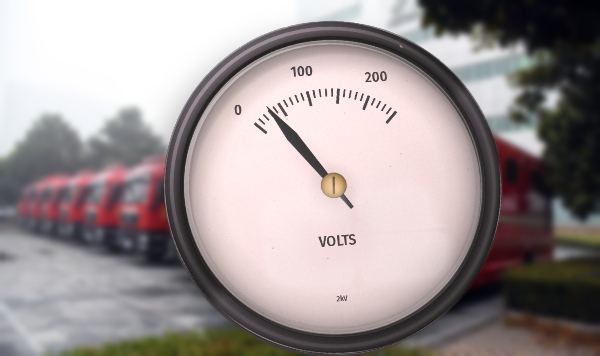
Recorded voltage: 30; V
